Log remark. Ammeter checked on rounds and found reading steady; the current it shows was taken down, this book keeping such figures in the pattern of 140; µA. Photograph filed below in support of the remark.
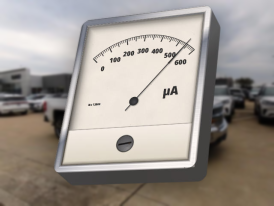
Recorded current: 550; µA
